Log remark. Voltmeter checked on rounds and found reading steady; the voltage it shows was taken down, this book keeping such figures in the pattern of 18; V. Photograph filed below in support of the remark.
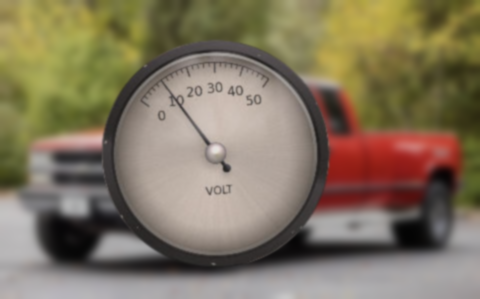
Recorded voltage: 10; V
